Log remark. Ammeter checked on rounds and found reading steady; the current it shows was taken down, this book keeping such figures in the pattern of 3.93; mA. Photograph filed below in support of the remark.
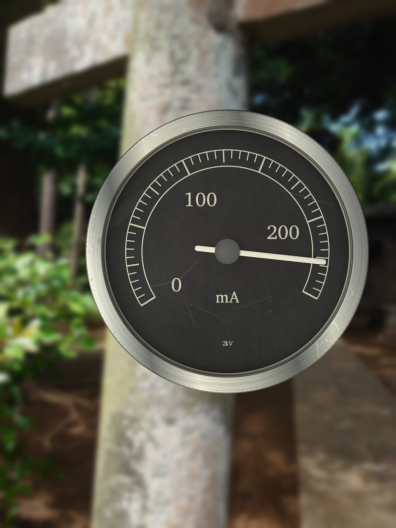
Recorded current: 227.5; mA
